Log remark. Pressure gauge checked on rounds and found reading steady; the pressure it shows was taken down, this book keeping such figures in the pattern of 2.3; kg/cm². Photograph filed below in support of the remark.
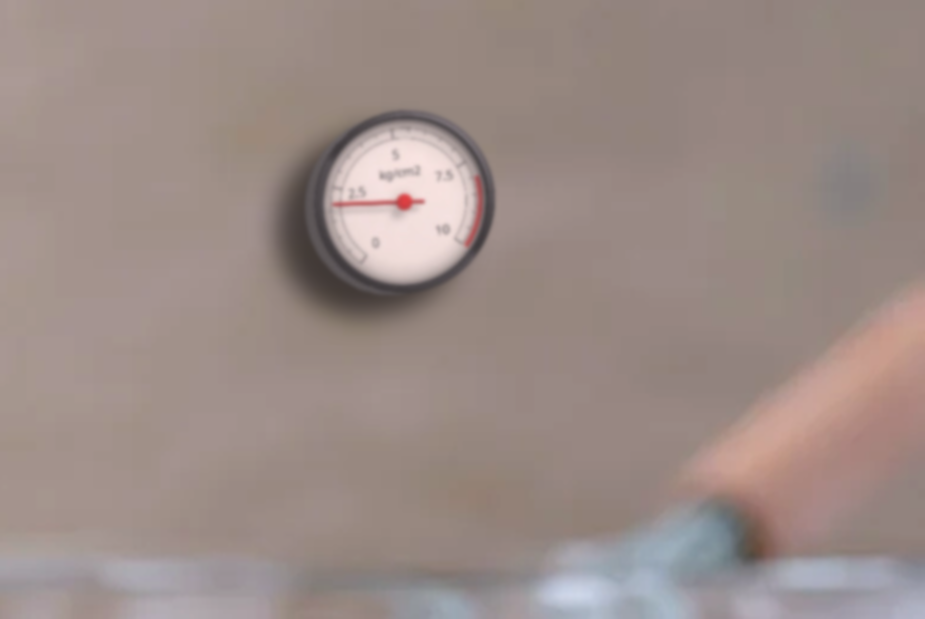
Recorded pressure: 2; kg/cm²
